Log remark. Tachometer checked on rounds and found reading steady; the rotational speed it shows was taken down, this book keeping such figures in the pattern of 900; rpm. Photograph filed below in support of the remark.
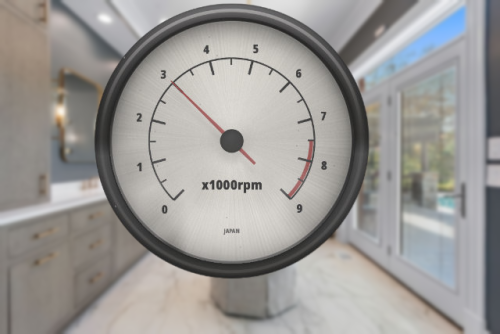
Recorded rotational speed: 3000; rpm
